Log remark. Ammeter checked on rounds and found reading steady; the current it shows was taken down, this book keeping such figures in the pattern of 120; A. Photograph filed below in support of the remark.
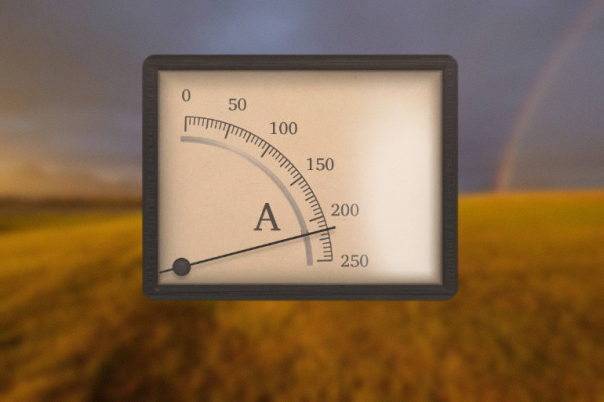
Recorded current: 215; A
